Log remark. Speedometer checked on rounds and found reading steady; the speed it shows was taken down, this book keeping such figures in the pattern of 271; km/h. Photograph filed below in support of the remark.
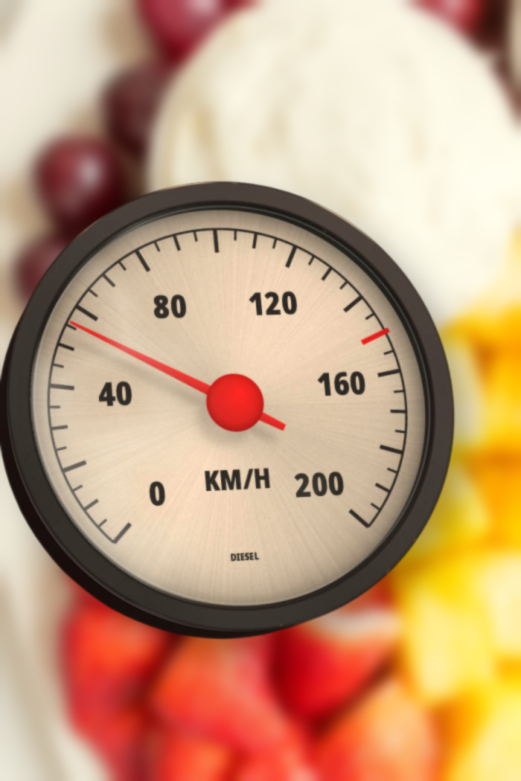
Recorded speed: 55; km/h
